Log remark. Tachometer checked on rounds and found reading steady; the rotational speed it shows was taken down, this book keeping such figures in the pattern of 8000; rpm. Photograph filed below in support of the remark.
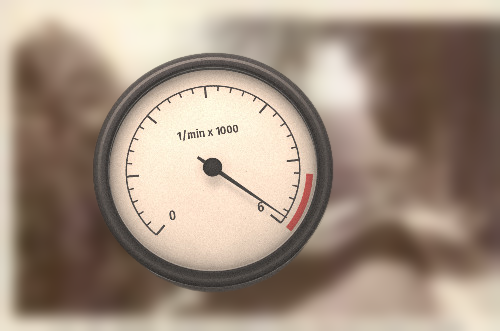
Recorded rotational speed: 5900; rpm
